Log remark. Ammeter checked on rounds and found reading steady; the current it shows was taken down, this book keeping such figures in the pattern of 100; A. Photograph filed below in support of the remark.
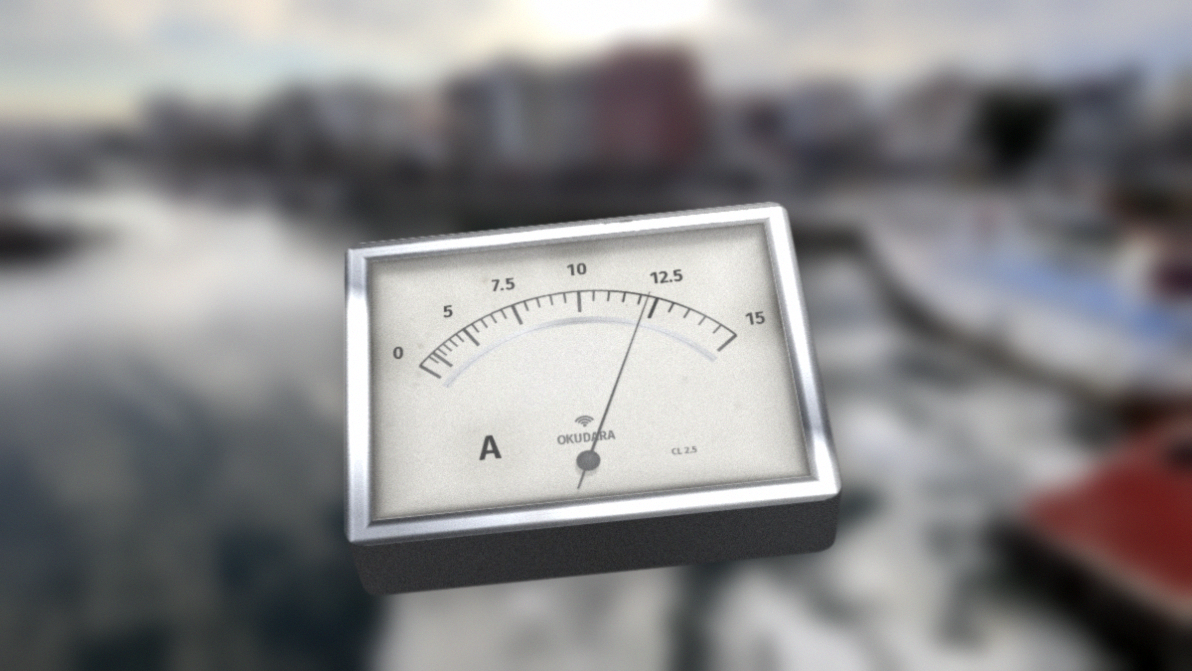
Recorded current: 12.25; A
